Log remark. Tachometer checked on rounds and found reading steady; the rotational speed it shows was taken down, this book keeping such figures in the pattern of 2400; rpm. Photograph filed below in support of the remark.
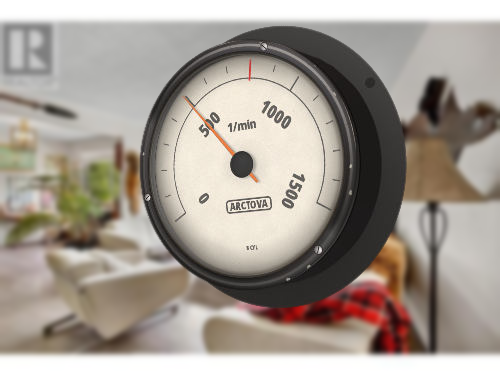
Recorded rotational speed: 500; rpm
